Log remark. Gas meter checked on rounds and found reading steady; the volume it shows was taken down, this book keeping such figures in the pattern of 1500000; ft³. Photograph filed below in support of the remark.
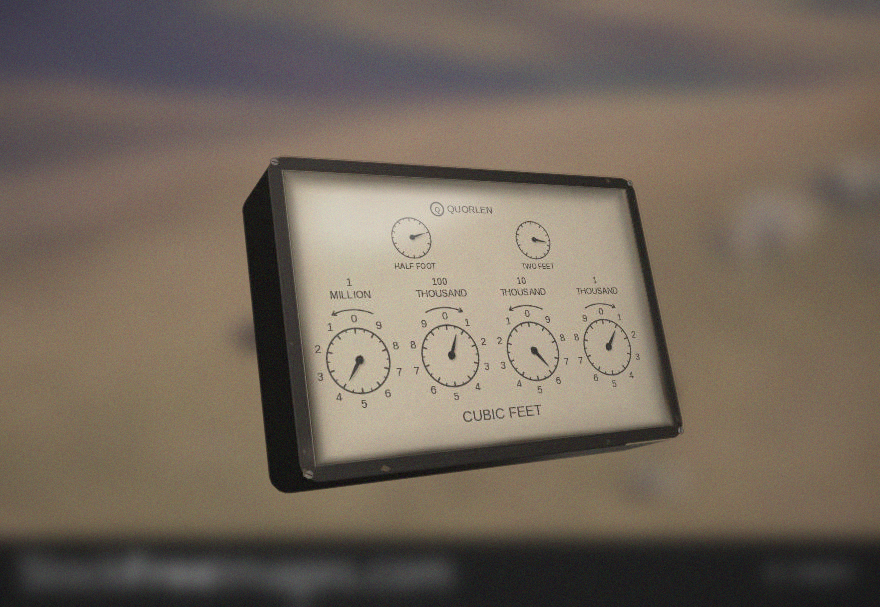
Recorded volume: 406100; ft³
